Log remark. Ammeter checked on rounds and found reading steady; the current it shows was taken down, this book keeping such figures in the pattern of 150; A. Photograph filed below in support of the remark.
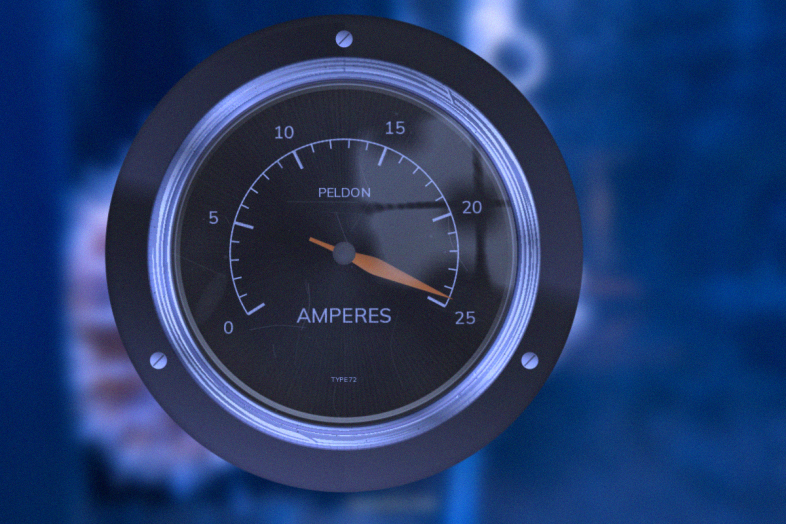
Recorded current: 24.5; A
